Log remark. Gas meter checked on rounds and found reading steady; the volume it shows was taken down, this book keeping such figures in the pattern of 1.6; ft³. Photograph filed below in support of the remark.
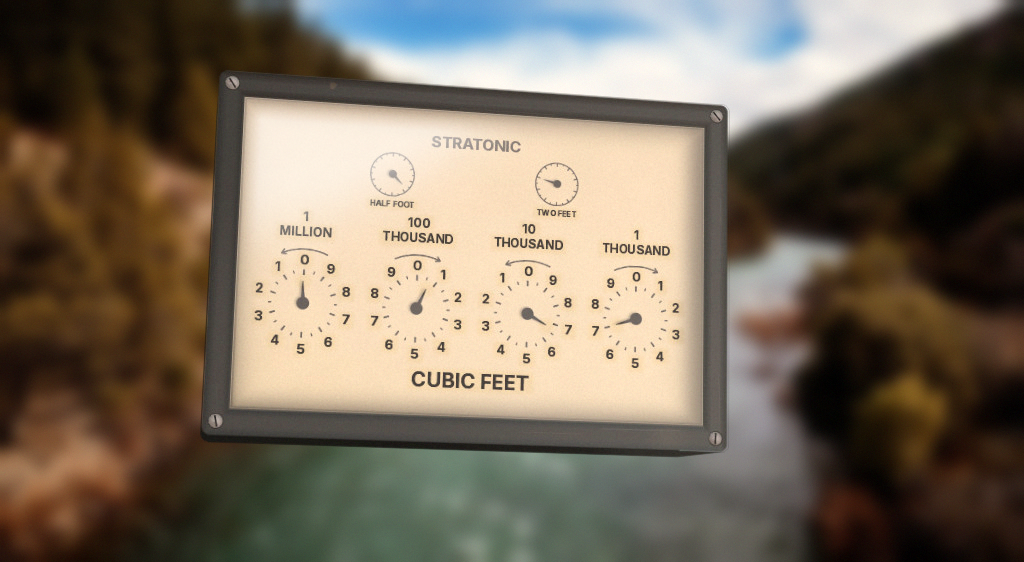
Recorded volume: 6700; ft³
